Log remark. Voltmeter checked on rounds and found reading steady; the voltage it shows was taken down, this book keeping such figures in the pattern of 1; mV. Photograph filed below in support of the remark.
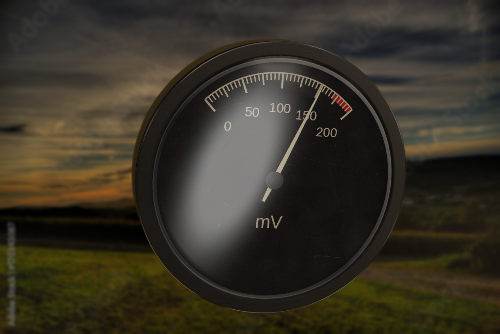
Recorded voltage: 150; mV
